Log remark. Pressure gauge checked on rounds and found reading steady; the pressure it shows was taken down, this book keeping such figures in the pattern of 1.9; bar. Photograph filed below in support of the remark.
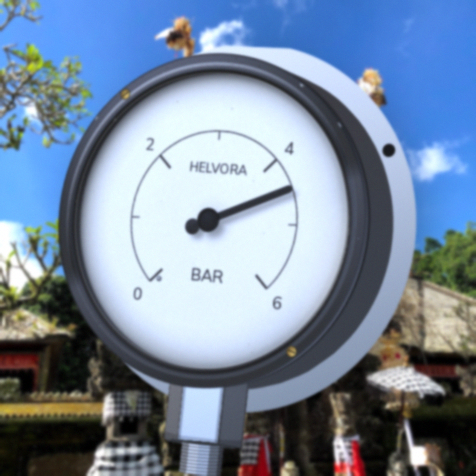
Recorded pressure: 4.5; bar
